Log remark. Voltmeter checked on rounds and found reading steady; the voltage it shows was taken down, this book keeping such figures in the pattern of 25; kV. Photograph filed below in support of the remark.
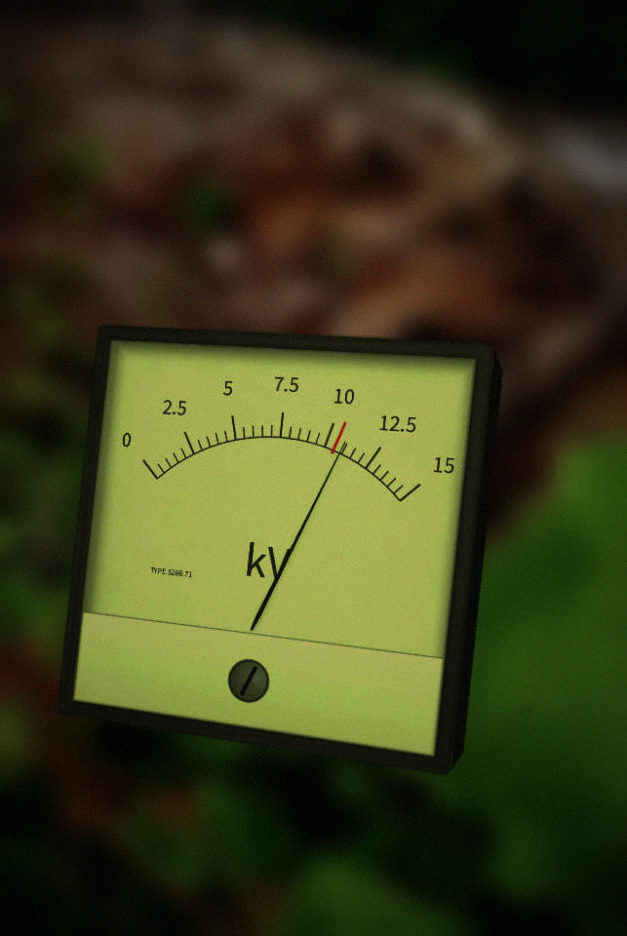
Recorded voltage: 11; kV
